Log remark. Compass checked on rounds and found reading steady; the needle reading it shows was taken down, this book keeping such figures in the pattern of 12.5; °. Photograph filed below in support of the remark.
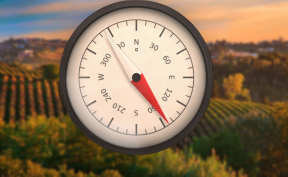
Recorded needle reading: 145; °
